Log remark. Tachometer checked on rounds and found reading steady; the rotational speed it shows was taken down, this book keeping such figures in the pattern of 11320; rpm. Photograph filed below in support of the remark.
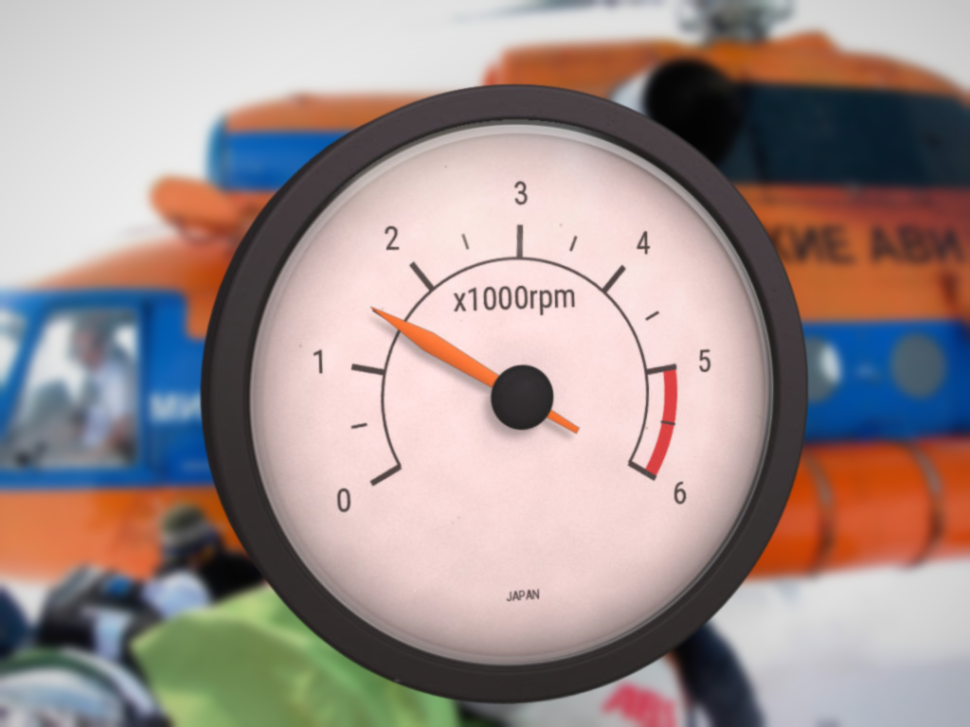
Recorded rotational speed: 1500; rpm
